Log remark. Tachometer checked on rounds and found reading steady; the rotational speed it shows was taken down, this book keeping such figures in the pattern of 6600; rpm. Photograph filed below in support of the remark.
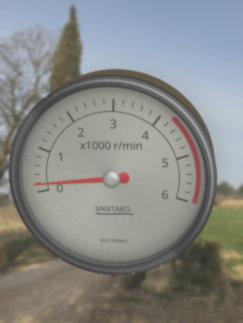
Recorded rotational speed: 200; rpm
